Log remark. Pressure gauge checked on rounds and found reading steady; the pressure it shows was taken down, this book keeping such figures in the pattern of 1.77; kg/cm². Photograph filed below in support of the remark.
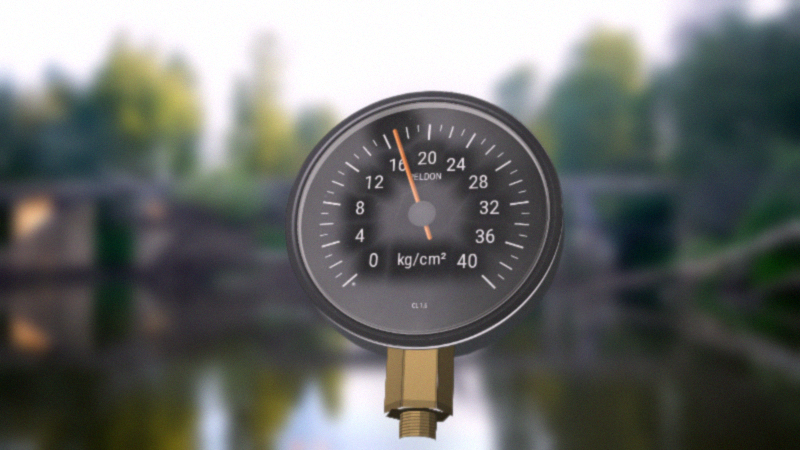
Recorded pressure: 17; kg/cm²
